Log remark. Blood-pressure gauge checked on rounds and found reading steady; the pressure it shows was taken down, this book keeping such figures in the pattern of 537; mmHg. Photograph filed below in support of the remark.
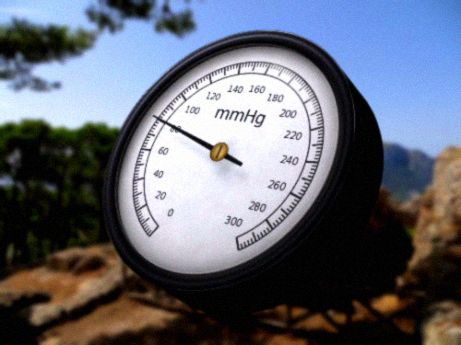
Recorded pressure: 80; mmHg
